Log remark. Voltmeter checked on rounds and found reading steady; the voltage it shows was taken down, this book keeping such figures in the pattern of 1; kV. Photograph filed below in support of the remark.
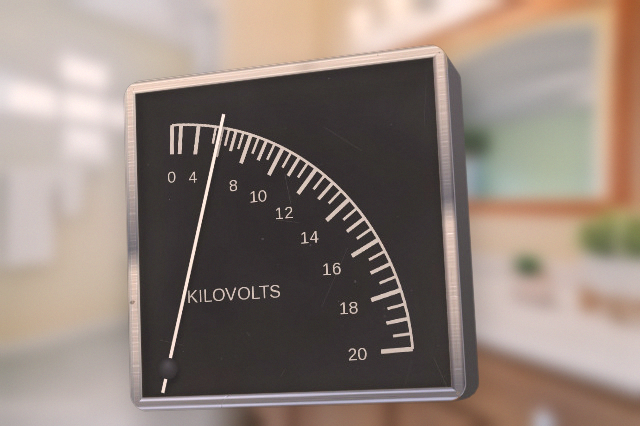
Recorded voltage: 6; kV
